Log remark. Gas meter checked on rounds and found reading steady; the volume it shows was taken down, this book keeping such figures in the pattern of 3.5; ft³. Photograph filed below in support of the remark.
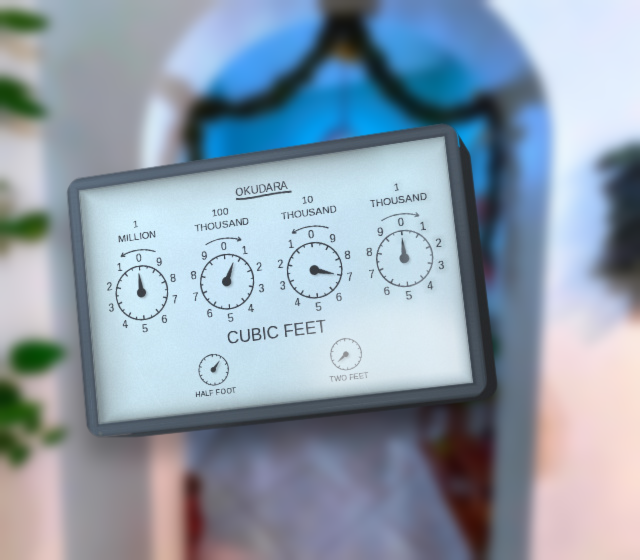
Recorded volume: 7000; ft³
